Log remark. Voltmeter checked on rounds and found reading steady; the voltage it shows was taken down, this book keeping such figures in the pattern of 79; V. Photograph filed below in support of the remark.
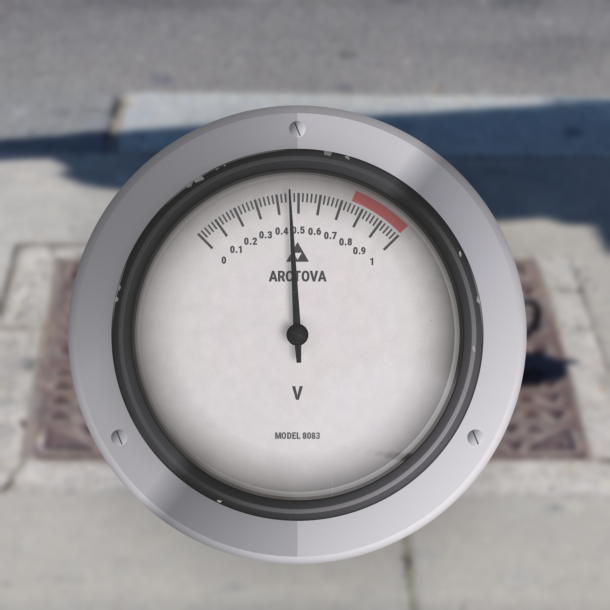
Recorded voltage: 0.46; V
